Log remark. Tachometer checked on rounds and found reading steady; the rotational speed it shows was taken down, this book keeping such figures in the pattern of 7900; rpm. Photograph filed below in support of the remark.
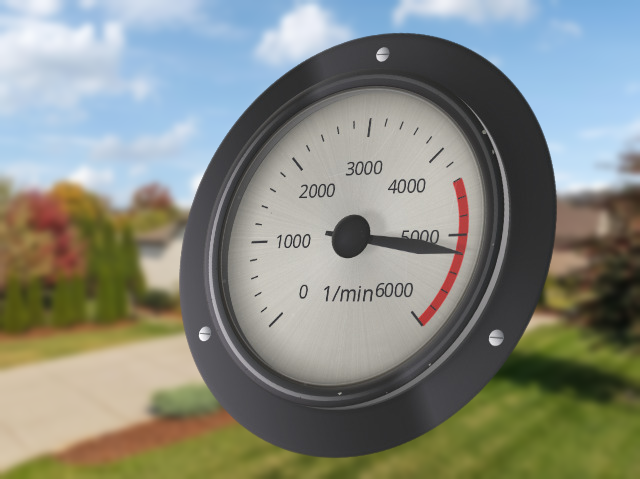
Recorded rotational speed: 5200; rpm
